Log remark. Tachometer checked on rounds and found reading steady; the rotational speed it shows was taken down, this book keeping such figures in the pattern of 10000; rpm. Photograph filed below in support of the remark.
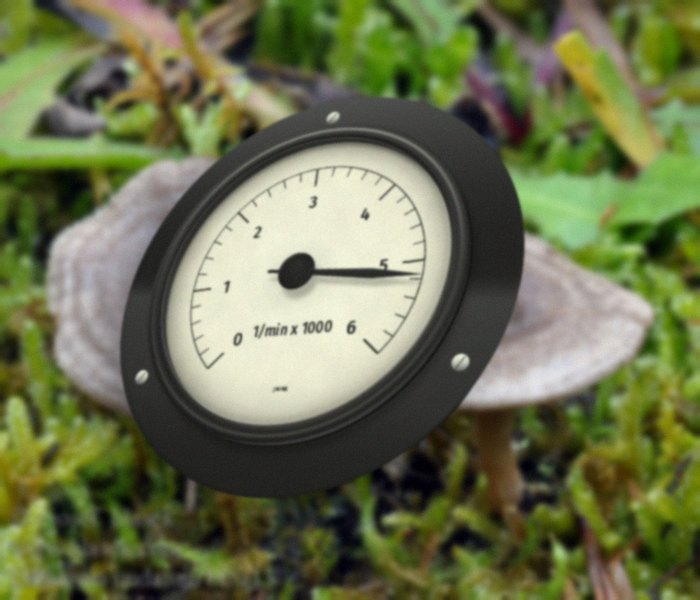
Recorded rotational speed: 5200; rpm
